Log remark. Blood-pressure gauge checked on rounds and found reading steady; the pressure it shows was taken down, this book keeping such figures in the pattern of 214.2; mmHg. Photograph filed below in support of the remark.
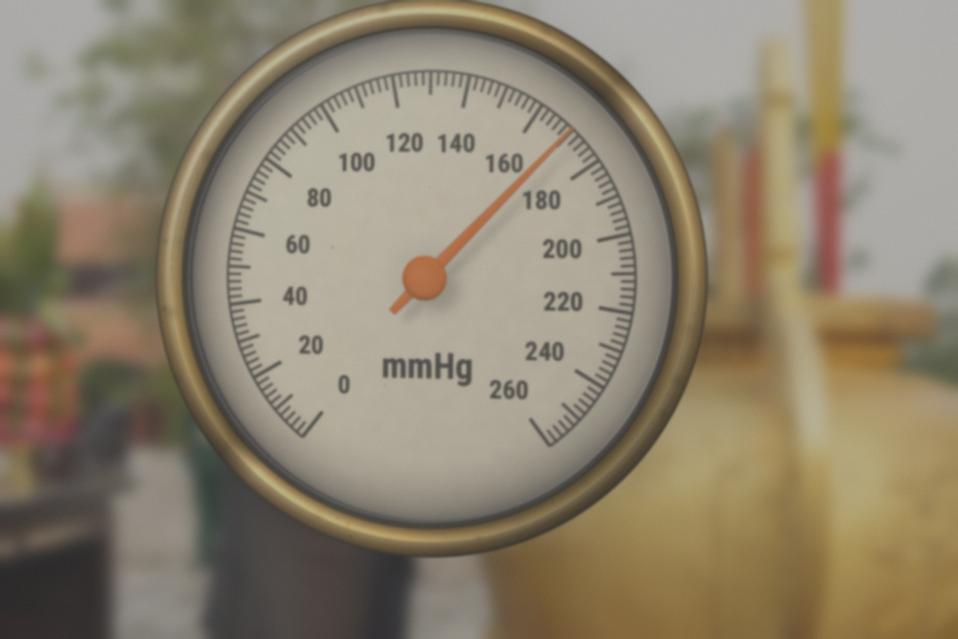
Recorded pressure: 170; mmHg
